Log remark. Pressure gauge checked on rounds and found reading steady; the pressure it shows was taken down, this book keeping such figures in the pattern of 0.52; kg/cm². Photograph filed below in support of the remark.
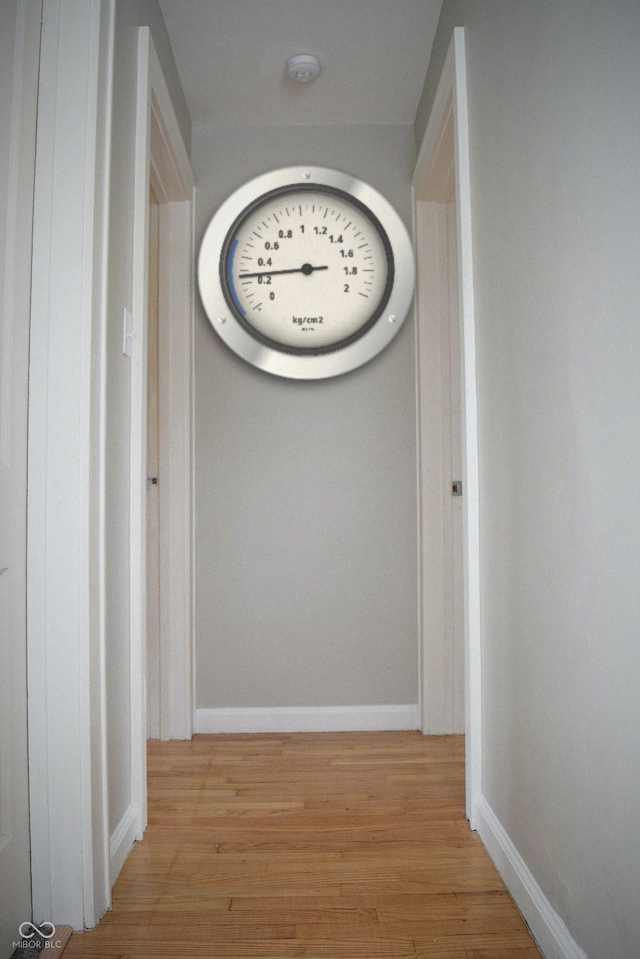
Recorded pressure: 0.25; kg/cm²
